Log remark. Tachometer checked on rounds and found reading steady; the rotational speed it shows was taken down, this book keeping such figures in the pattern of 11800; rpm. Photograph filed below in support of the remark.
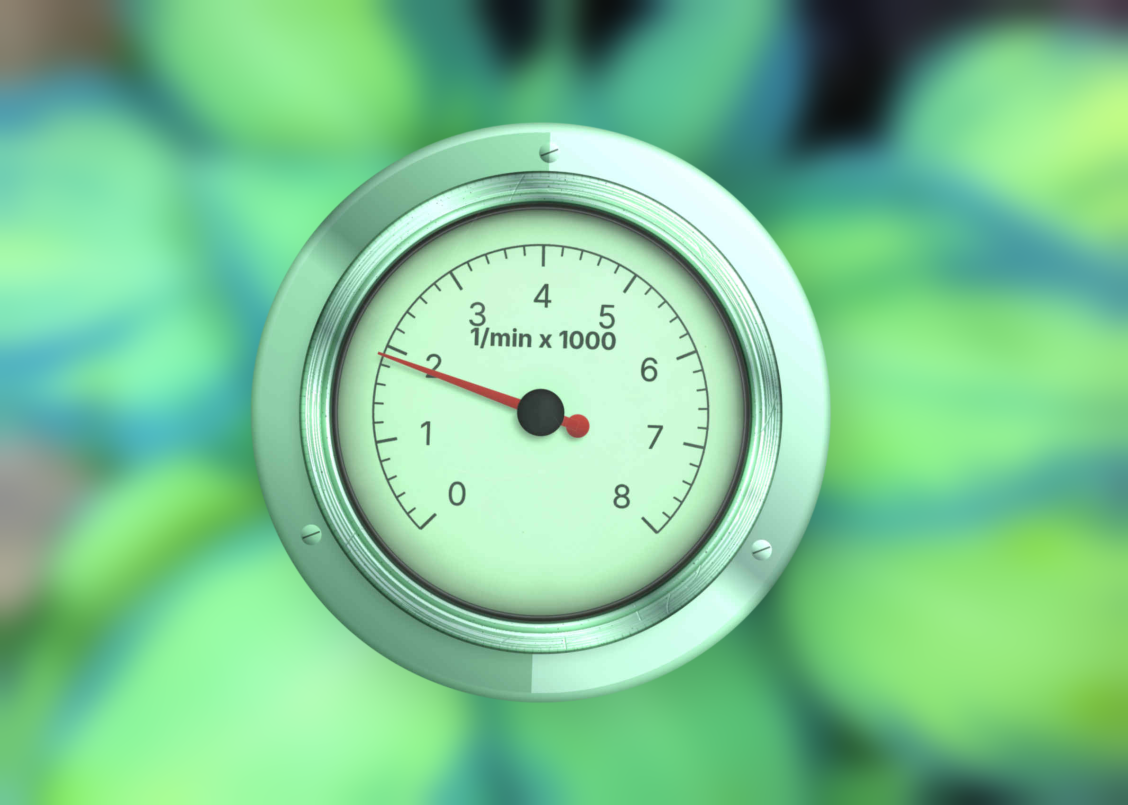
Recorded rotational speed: 1900; rpm
